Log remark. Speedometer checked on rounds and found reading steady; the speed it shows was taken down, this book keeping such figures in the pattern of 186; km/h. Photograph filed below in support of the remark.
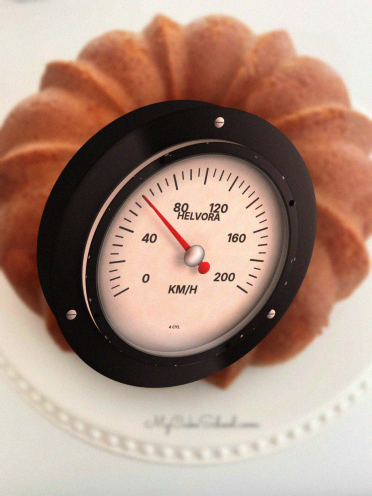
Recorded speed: 60; km/h
